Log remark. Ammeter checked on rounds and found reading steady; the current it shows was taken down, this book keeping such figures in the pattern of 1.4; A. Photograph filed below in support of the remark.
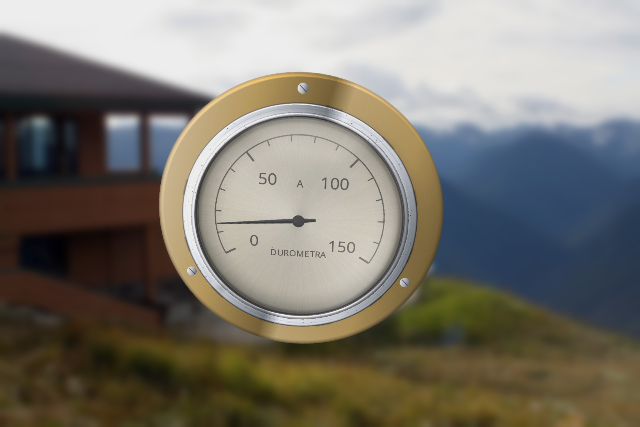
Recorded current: 15; A
